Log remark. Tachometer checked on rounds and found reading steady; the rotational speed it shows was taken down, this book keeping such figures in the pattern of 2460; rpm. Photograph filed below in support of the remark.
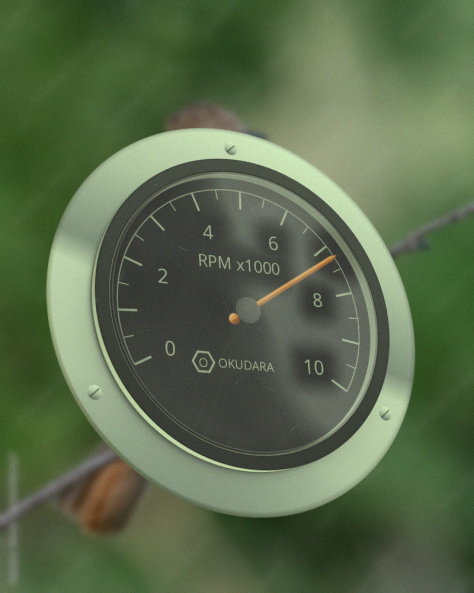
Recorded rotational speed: 7250; rpm
